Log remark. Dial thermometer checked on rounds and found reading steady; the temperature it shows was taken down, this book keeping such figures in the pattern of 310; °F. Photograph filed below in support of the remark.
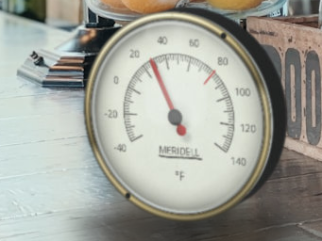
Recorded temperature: 30; °F
